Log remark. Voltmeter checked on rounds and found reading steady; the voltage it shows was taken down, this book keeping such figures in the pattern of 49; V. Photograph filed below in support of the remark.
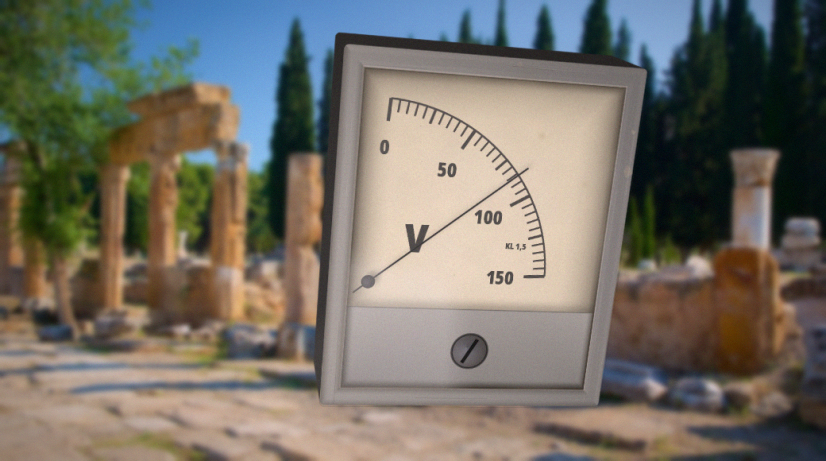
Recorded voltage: 85; V
